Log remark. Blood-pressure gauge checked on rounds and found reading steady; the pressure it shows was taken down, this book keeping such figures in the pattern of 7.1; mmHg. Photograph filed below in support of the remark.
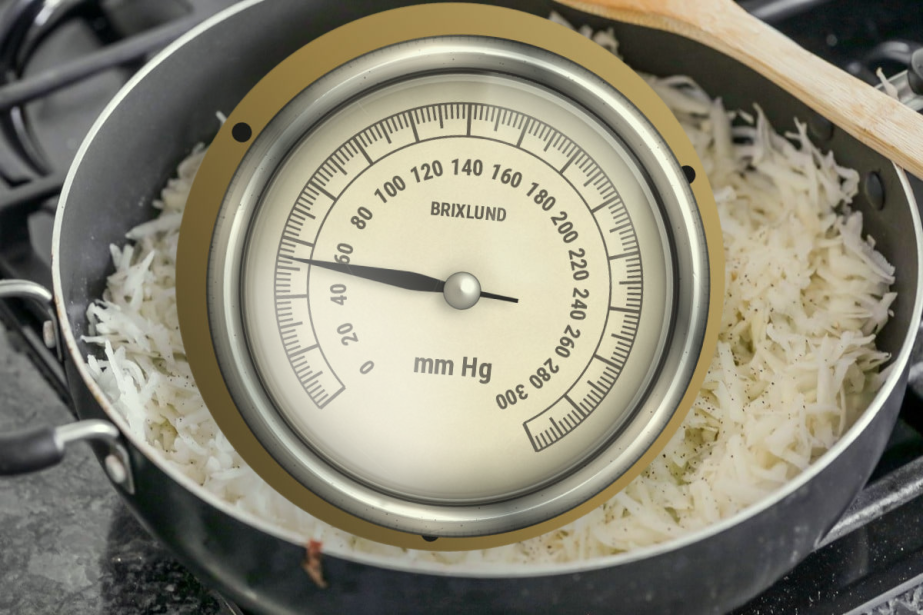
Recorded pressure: 54; mmHg
